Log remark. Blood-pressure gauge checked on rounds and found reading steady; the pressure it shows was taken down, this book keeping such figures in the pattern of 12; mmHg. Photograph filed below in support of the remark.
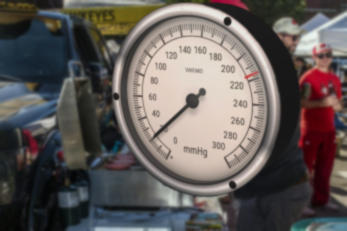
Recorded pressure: 20; mmHg
